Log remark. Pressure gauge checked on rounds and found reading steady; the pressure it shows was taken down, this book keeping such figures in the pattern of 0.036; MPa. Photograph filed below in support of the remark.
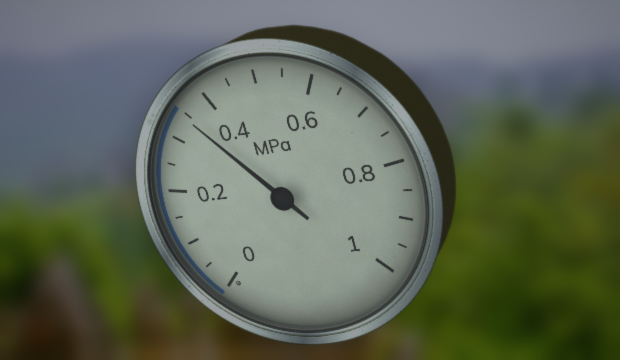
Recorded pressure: 0.35; MPa
